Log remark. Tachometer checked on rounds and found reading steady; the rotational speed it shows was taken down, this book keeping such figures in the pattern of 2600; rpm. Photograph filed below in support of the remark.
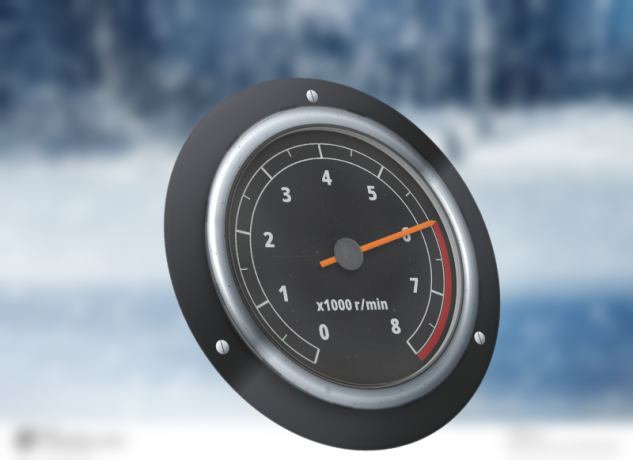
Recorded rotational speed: 6000; rpm
